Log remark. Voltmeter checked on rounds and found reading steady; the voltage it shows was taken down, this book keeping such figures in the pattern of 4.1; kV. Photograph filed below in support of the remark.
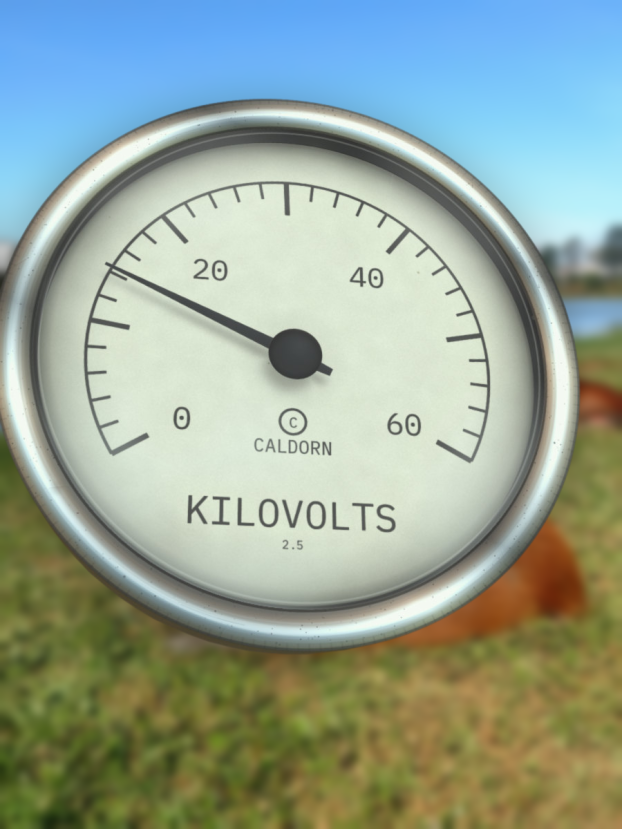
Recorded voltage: 14; kV
